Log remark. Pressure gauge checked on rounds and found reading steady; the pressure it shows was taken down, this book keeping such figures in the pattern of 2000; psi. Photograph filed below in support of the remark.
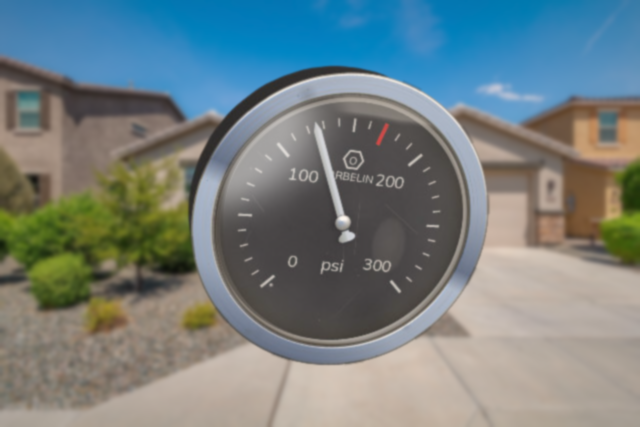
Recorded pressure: 125; psi
